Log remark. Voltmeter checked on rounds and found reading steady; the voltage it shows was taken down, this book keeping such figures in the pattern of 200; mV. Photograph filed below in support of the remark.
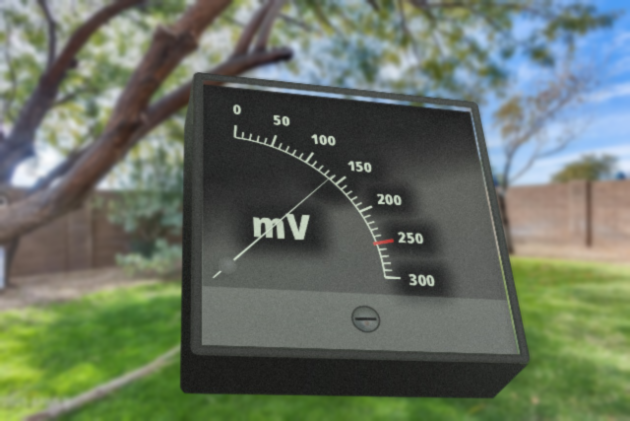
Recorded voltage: 140; mV
